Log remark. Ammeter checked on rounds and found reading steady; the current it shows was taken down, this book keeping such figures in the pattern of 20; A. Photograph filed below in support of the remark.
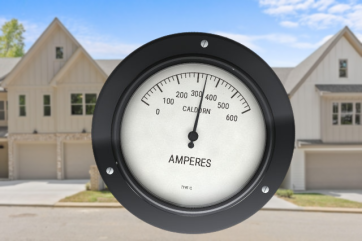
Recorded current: 340; A
